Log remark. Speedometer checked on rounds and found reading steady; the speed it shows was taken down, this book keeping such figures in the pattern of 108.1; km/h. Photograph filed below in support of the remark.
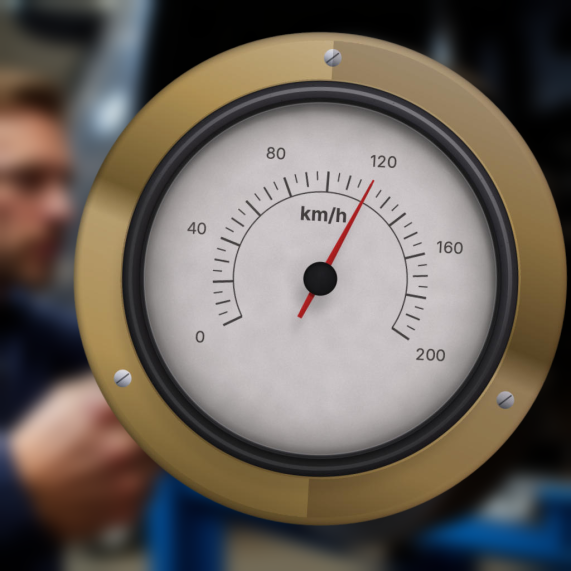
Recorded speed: 120; km/h
